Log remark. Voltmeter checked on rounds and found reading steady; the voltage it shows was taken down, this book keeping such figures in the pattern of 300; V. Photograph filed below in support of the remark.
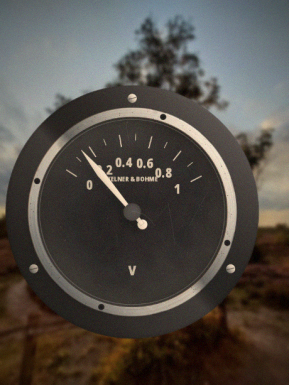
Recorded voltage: 0.15; V
